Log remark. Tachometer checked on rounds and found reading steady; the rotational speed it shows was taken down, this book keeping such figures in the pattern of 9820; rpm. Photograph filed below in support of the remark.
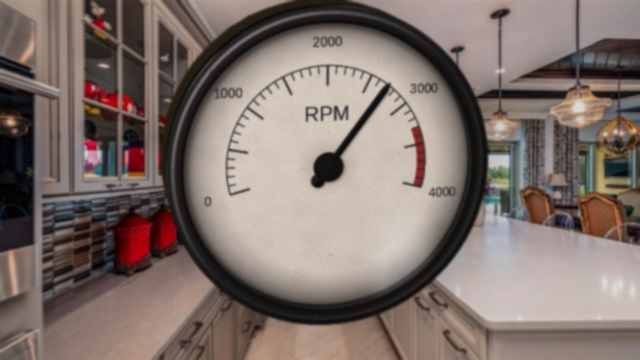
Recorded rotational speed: 2700; rpm
